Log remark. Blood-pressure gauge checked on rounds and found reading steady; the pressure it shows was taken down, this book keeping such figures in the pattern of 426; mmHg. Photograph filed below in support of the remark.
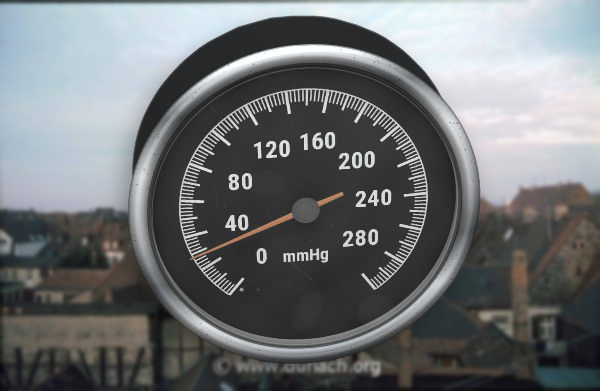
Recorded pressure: 30; mmHg
